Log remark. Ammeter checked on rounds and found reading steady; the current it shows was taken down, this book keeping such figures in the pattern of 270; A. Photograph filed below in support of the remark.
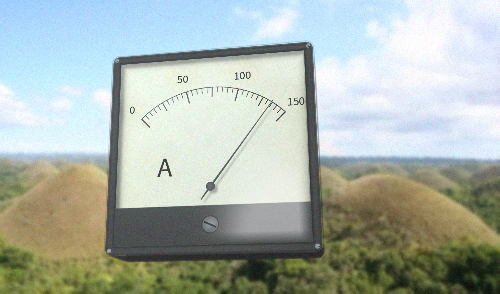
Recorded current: 135; A
